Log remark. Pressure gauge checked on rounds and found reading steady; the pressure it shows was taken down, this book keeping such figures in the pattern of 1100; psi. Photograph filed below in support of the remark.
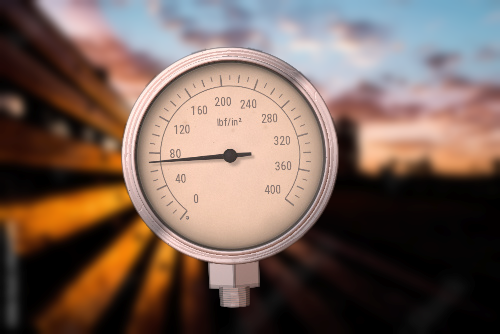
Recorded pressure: 70; psi
